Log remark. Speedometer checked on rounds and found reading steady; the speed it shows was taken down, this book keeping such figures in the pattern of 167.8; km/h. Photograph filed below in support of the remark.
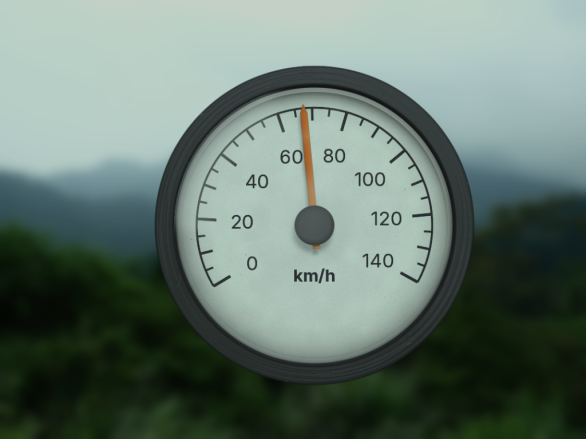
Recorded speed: 67.5; km/h
